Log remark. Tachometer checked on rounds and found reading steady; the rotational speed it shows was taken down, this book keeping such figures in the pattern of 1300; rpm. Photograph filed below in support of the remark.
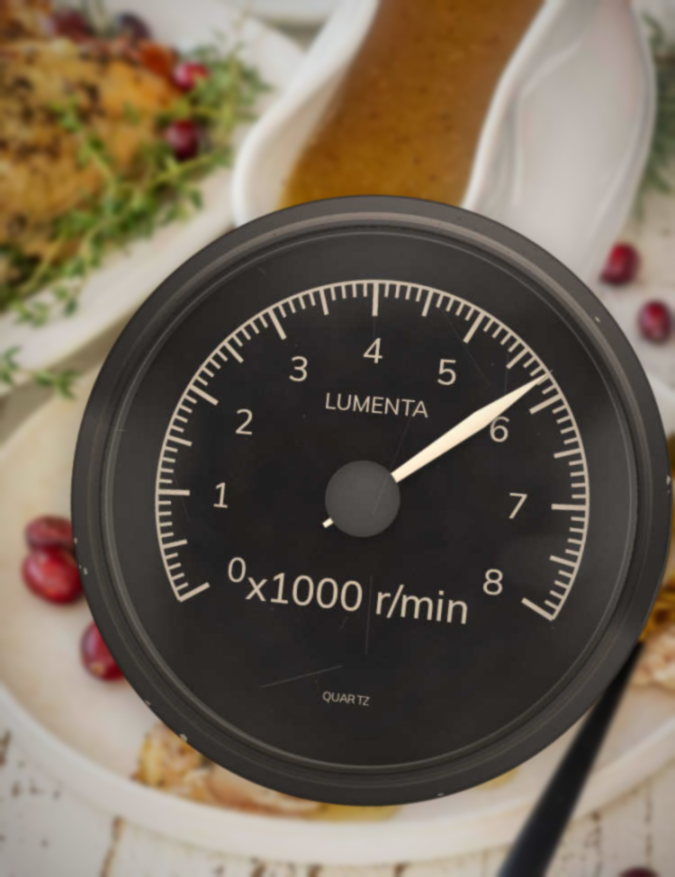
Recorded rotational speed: 5800; rpm
